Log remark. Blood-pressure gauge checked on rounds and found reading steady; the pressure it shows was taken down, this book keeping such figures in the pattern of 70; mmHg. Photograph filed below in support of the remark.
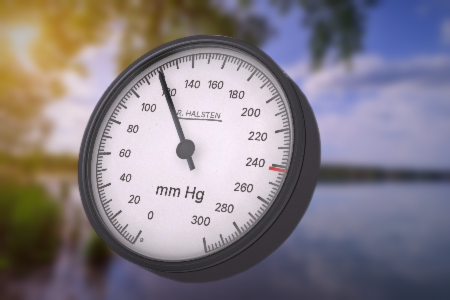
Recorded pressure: 120; mmHg
